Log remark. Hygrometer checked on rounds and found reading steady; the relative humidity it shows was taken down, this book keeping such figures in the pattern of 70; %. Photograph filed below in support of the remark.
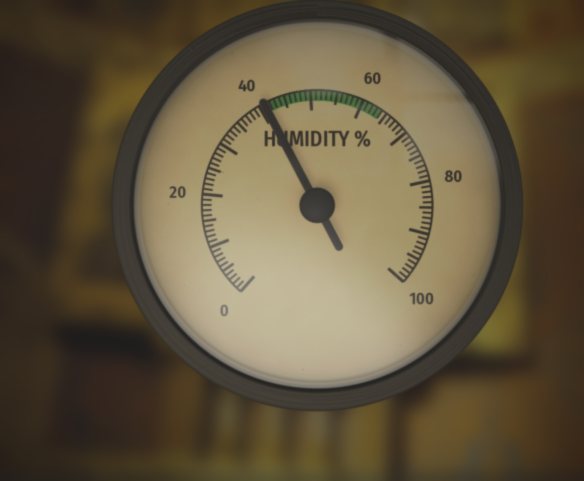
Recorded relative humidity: 41; %
